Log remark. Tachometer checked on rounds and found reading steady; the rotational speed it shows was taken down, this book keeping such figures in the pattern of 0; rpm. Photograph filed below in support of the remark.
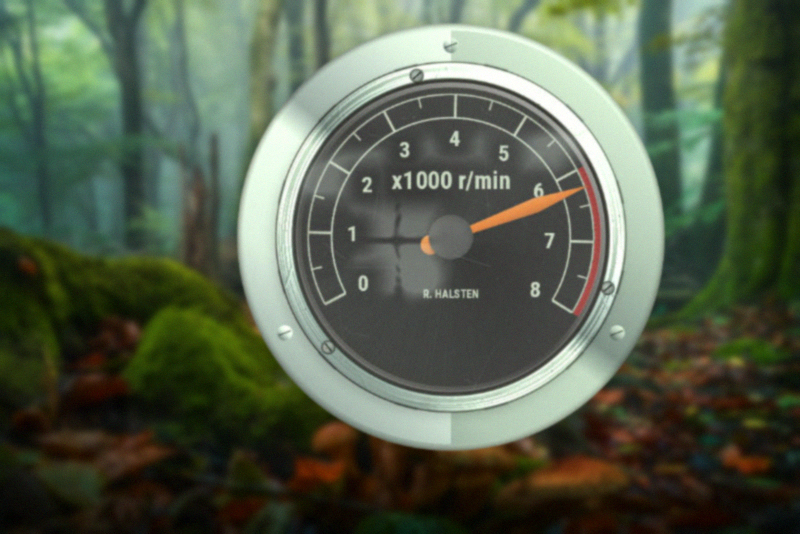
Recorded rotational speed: 6250; rpm
